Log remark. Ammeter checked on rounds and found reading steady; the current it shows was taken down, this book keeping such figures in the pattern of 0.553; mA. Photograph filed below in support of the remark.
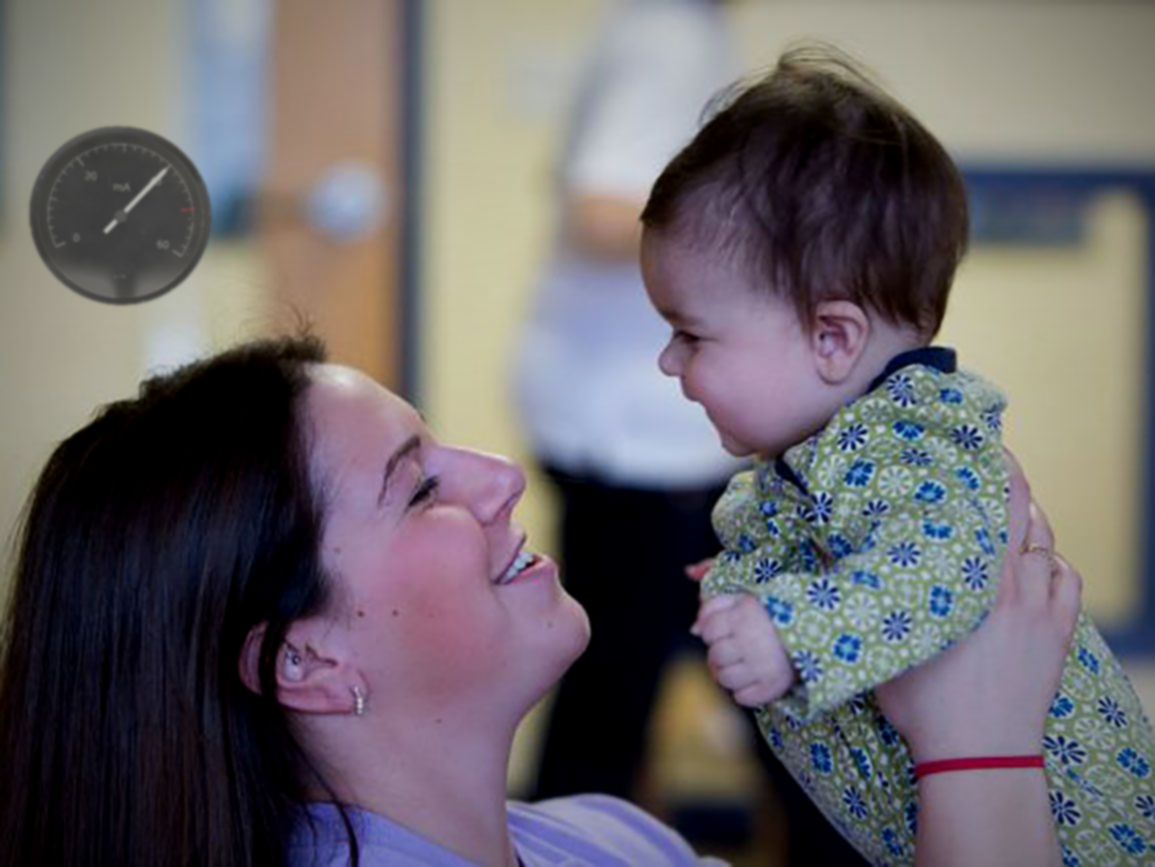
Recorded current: 40; mA
